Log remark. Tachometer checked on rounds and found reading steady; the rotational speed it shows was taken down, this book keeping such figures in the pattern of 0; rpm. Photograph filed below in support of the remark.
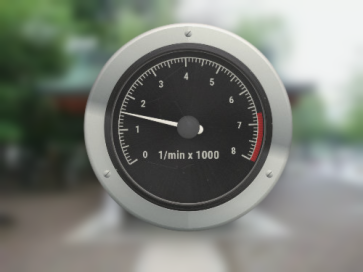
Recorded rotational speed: 1500; rpm
